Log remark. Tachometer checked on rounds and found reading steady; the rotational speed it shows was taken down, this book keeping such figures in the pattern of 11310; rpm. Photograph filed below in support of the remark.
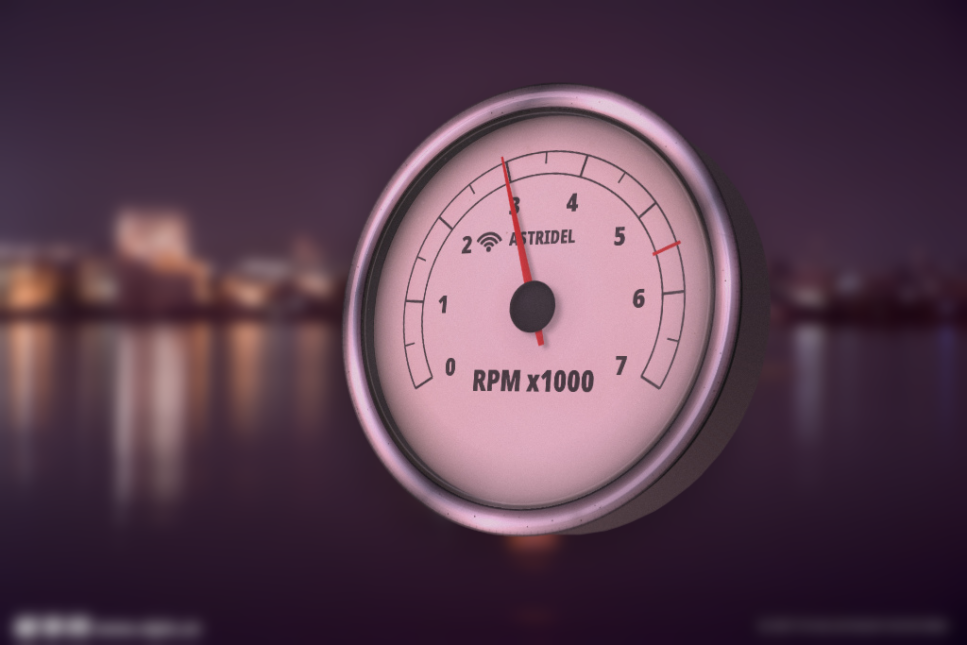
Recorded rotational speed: 3000; rpm
